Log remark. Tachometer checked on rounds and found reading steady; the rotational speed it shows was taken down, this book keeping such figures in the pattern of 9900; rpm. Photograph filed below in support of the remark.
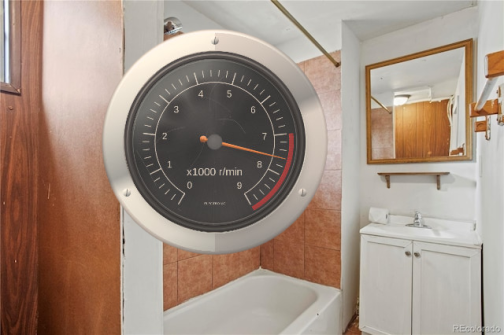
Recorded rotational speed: 7600; rpm
